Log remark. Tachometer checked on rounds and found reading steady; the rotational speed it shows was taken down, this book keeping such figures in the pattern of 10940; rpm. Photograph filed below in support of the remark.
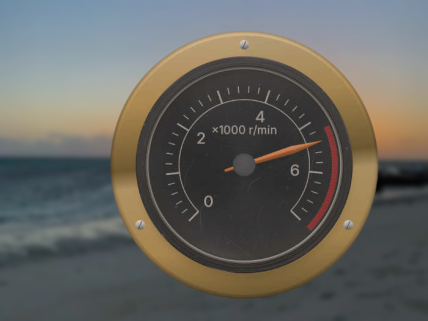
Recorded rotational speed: 5400; rpm
